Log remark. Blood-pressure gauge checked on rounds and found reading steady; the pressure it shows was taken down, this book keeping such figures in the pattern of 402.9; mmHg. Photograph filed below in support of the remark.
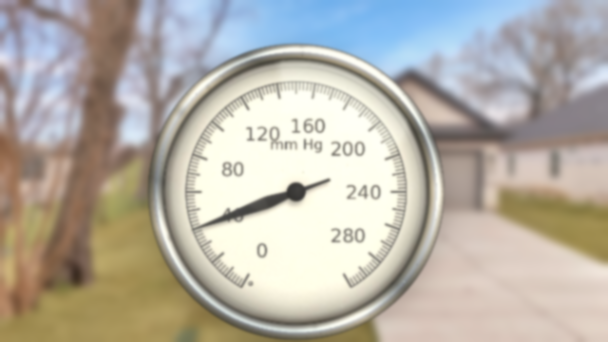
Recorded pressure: 40; mmHg
